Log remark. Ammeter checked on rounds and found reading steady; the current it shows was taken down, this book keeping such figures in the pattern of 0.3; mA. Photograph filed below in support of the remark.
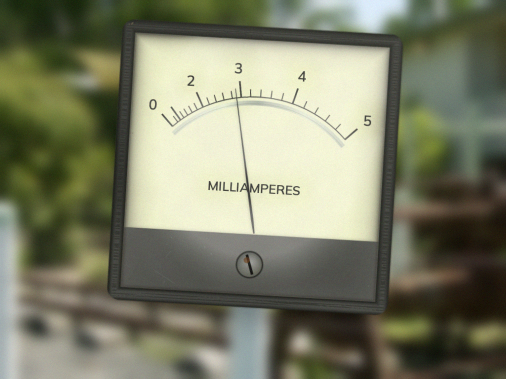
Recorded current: 2.9; mA
